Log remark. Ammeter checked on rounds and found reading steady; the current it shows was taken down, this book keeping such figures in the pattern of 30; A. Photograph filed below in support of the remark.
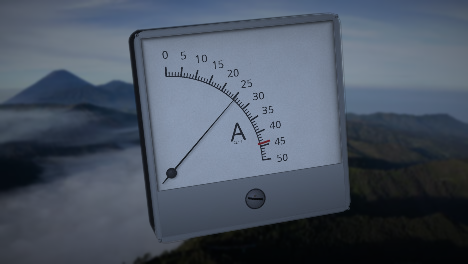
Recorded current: 25; A
